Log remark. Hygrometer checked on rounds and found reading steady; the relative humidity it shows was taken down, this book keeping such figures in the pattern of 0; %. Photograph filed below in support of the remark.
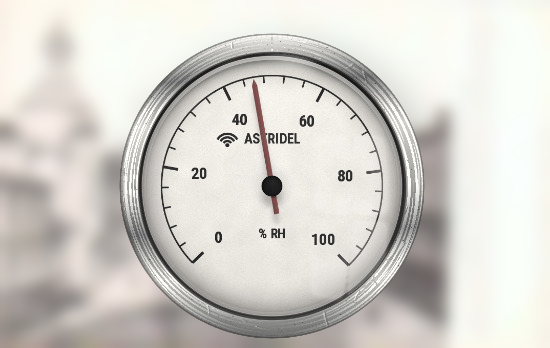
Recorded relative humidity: 46; %
